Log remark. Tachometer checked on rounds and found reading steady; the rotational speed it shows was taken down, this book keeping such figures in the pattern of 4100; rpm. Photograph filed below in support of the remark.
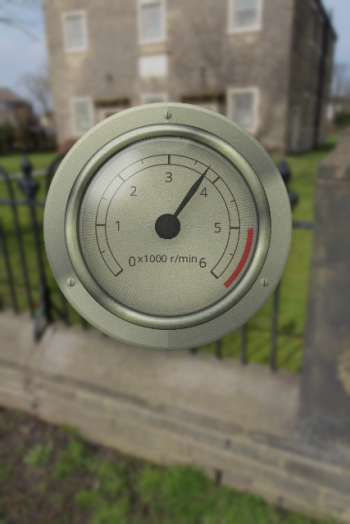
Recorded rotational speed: 3750; rpm
